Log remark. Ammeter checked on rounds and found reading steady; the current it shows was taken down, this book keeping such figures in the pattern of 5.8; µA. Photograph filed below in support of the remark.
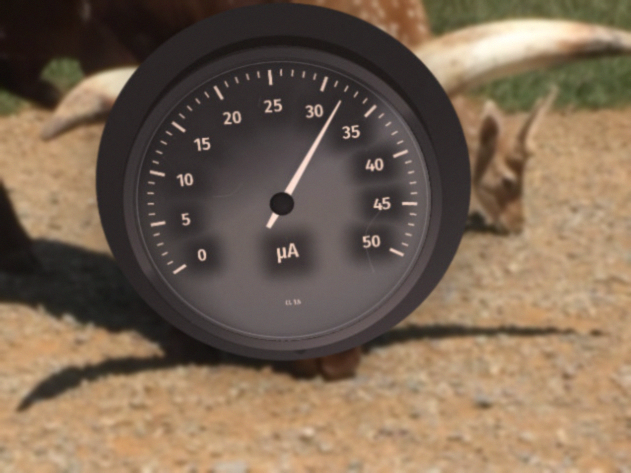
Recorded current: 32; µA
